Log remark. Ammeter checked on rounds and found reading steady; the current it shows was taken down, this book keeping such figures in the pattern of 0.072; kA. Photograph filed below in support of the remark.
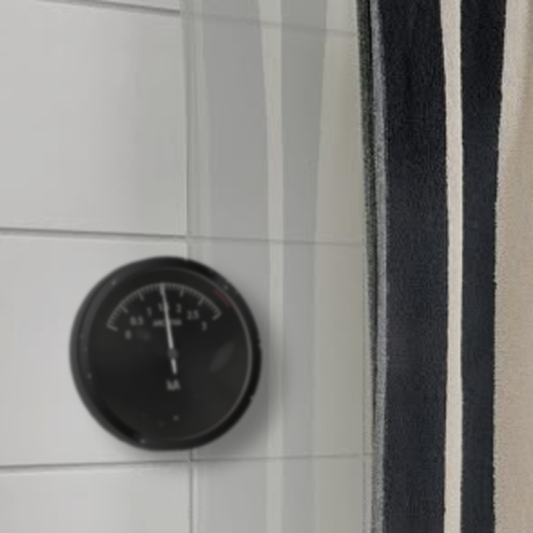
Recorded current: 1.5; kA
